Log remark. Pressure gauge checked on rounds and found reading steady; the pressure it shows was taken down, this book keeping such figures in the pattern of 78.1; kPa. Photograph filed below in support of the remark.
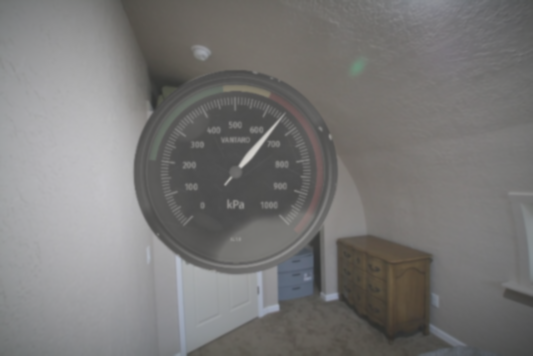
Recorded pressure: 650; kPa
